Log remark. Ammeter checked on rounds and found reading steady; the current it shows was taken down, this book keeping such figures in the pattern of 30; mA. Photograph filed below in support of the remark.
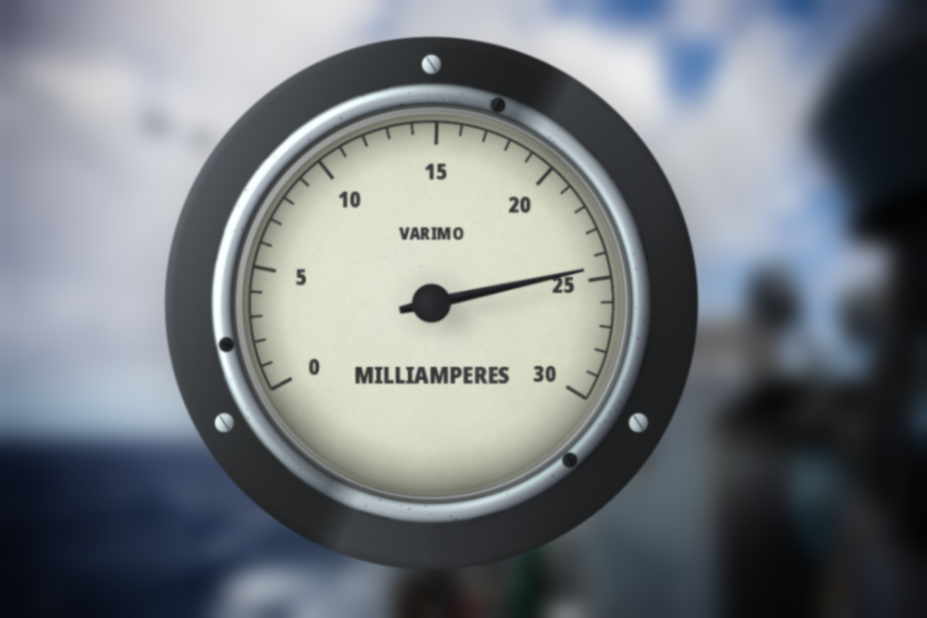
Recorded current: 24.5; mA
